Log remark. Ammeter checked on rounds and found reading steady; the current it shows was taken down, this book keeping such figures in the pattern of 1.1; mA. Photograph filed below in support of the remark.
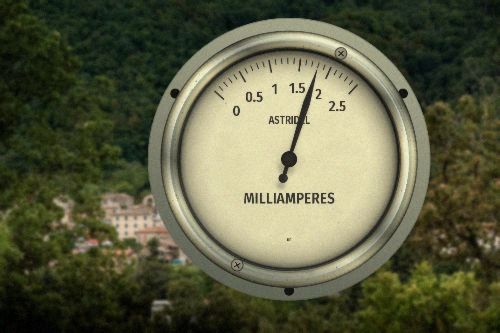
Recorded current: 1.8; mA
